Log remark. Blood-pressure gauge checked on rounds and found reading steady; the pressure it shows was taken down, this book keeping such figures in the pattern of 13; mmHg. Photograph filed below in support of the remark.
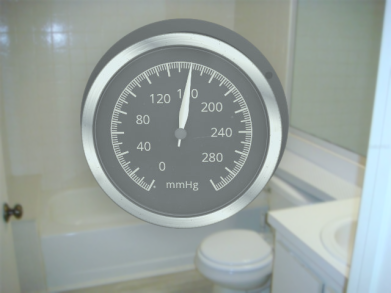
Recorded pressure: 160; mmHg
